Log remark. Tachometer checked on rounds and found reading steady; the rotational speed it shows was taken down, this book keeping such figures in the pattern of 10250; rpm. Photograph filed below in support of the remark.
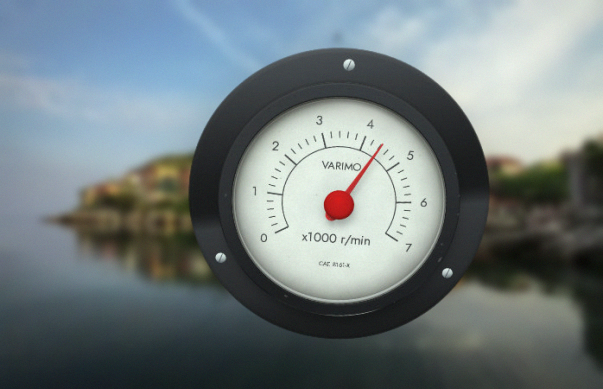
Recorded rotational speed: 4400; rpm
